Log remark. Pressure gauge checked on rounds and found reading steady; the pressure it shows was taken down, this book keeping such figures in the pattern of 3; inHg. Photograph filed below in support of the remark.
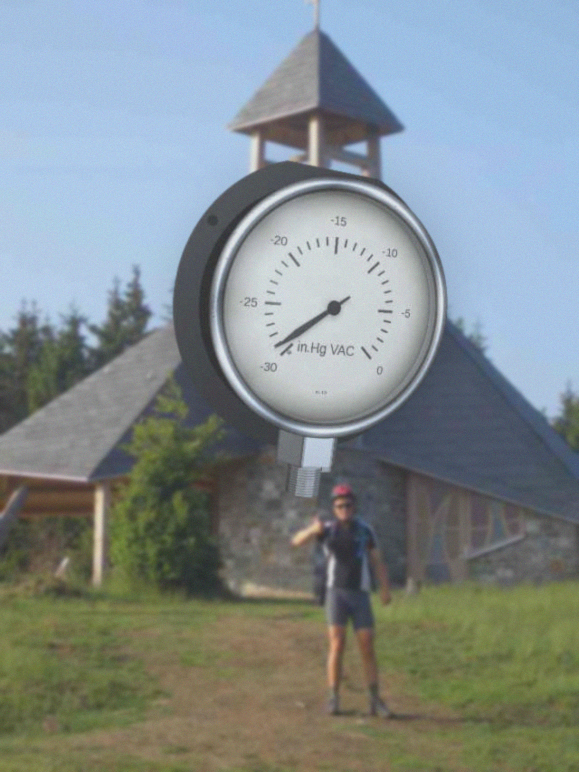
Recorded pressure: -29; inHg
